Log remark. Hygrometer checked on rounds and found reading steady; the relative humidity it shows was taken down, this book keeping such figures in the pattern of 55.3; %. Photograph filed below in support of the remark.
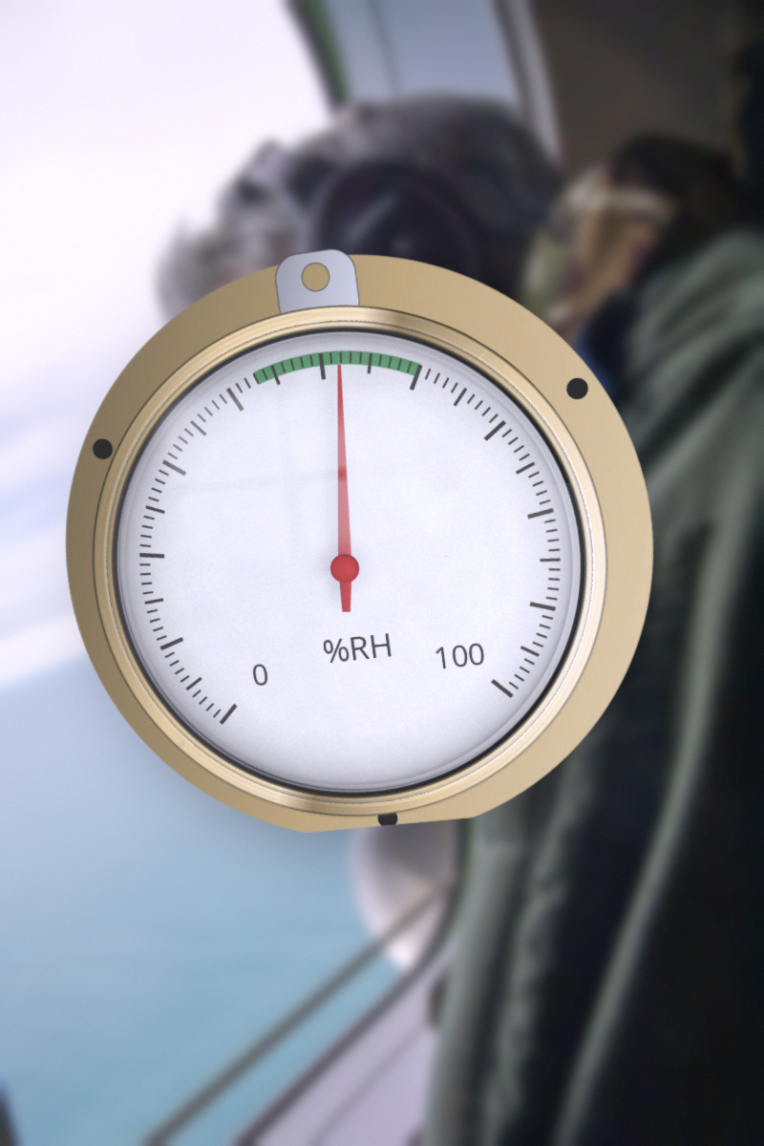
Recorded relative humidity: 52; %
